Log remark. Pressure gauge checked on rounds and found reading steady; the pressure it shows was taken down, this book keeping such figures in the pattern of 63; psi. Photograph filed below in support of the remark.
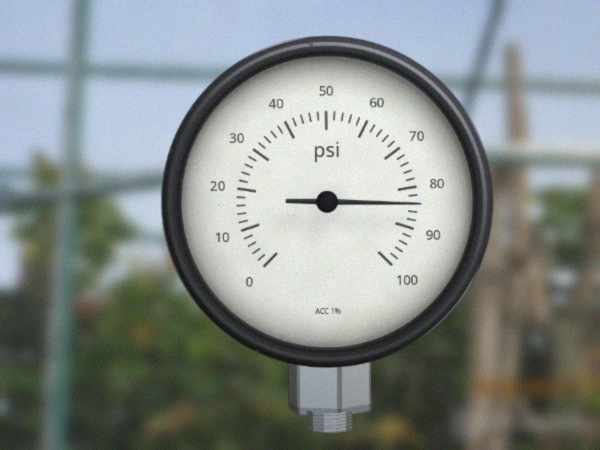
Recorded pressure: 84; psi
